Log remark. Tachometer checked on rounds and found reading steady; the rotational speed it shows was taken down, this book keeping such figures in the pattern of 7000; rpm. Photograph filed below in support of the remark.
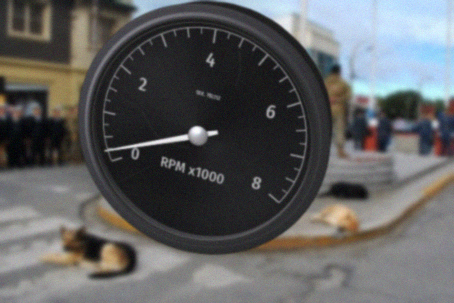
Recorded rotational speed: 250; rpm
